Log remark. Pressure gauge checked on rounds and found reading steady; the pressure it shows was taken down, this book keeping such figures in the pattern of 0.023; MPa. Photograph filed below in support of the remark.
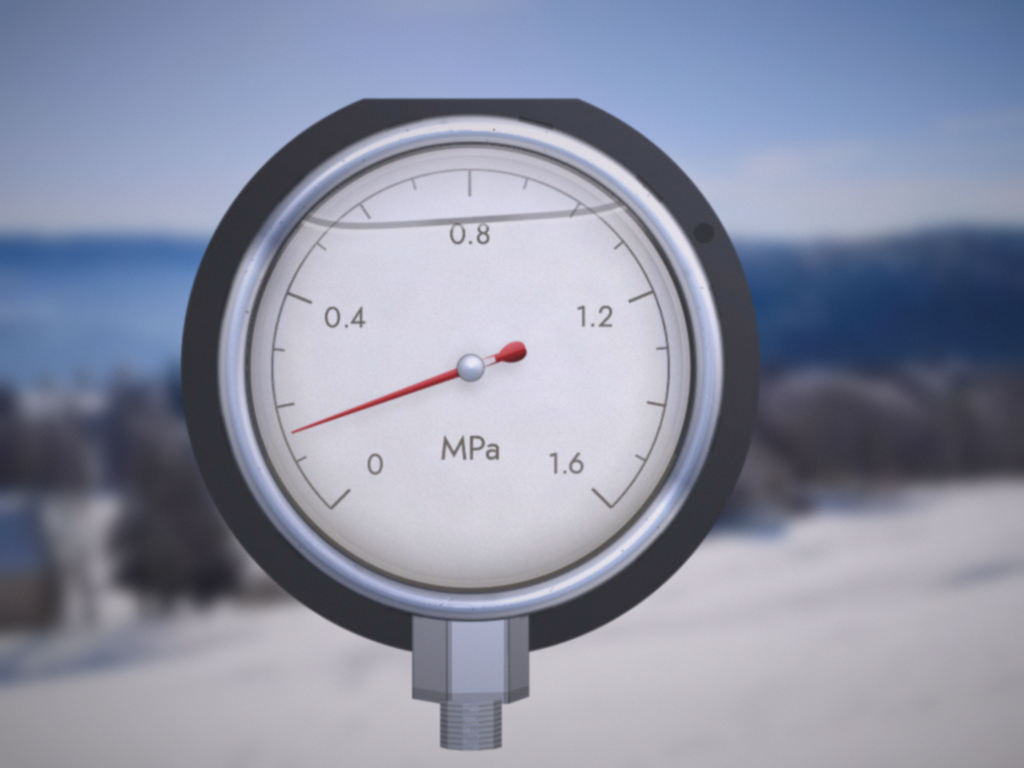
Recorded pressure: 0.15; MPa
